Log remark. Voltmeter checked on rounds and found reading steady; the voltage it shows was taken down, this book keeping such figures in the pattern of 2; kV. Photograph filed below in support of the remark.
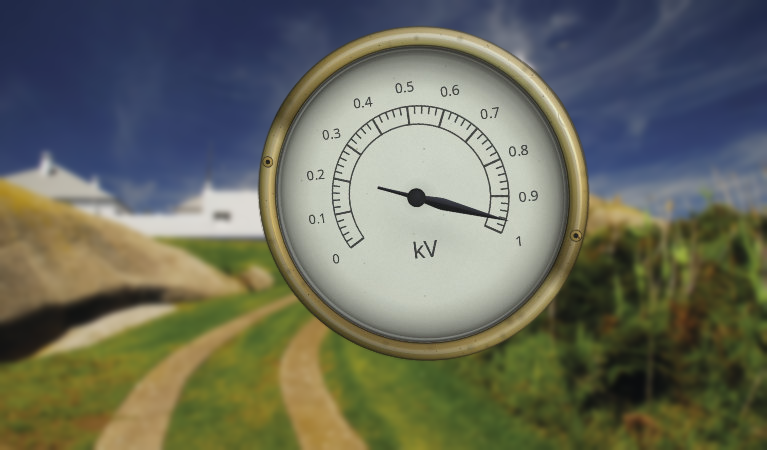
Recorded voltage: 0.96; kV
